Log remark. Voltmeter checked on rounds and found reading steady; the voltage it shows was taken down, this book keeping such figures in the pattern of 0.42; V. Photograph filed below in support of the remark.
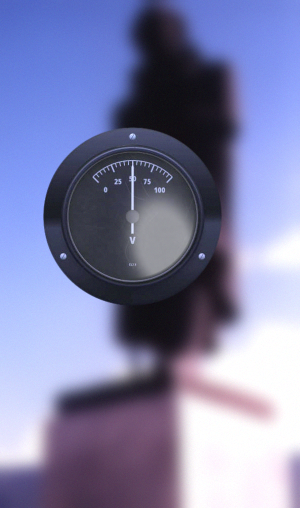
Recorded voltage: 50; V
